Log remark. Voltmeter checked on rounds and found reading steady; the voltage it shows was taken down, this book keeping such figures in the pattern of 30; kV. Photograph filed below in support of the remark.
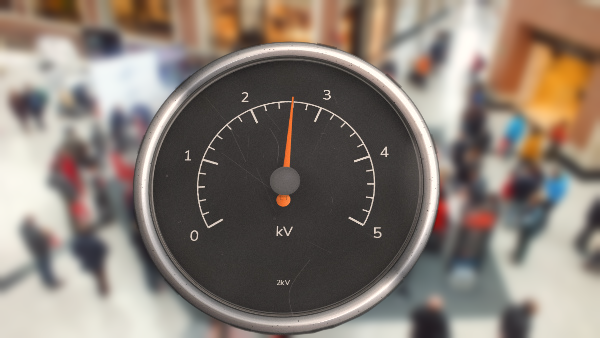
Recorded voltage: 2.6; kV
